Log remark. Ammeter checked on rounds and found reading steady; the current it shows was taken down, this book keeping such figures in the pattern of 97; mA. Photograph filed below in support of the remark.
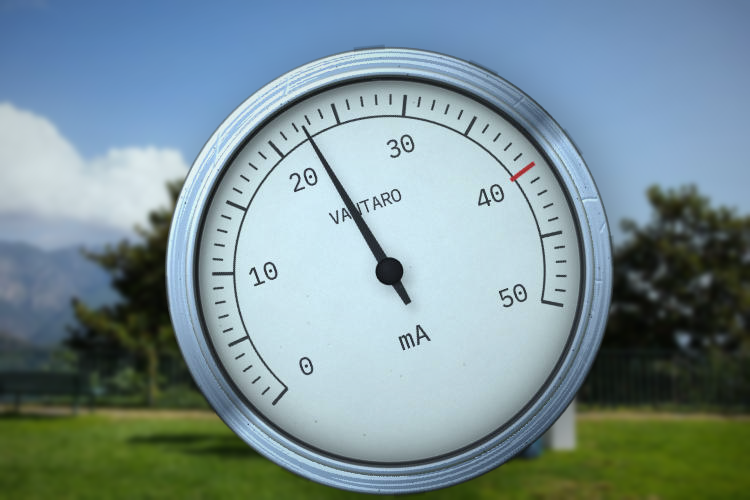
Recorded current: 22.5; mA
